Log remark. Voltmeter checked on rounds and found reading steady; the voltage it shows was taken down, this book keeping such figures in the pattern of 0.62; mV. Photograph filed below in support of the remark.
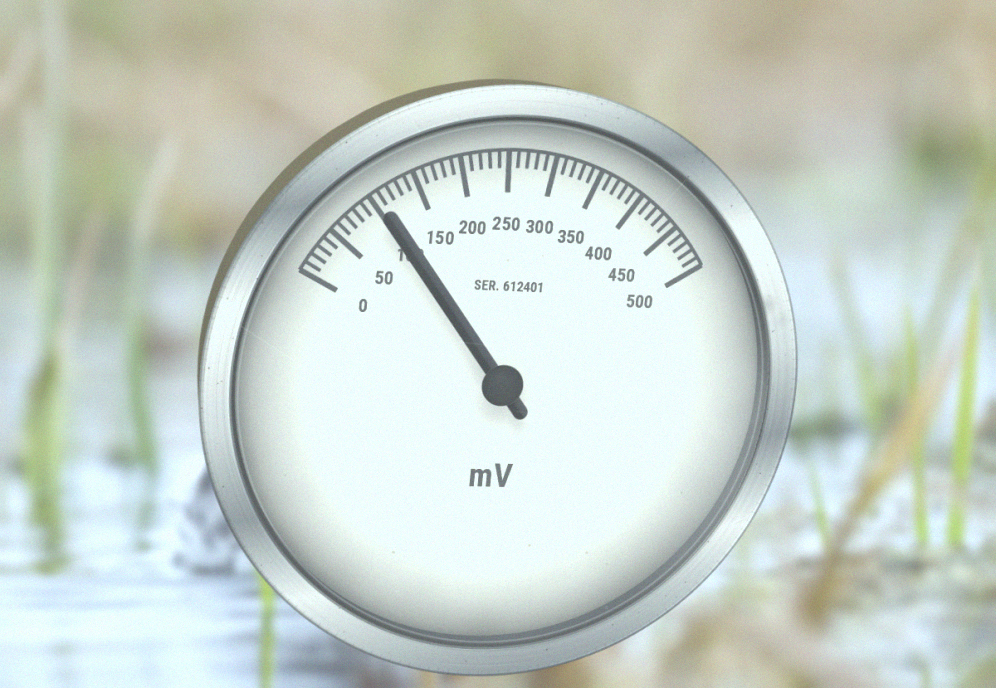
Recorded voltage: 105; mV
